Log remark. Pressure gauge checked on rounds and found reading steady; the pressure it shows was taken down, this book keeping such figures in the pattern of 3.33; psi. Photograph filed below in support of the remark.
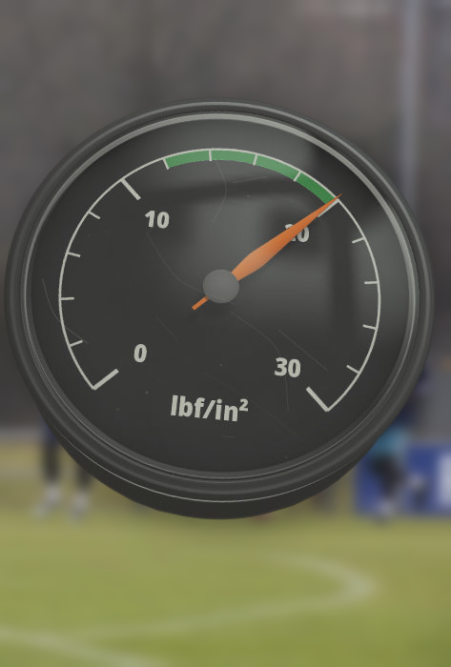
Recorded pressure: 20; psi
